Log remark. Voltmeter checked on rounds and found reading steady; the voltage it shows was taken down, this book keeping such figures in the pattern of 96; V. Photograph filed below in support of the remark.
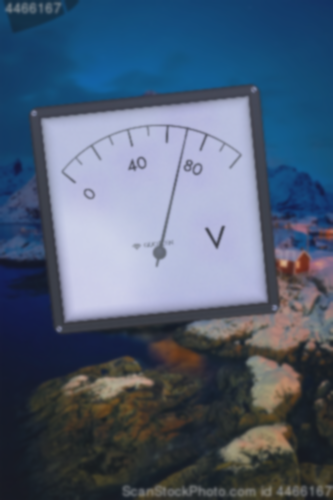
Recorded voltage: 70; V
